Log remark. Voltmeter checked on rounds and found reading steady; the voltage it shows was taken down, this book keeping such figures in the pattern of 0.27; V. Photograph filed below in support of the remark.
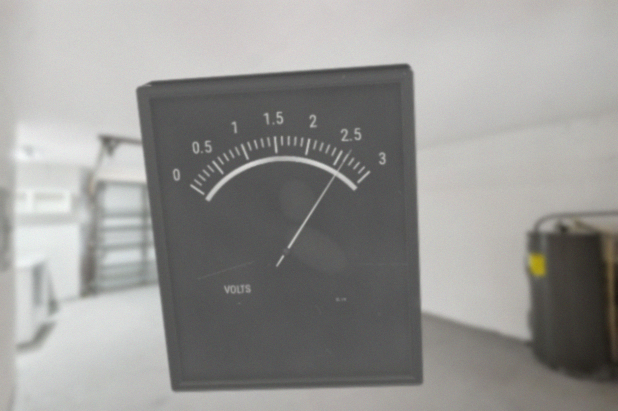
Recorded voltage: 2.6; V
